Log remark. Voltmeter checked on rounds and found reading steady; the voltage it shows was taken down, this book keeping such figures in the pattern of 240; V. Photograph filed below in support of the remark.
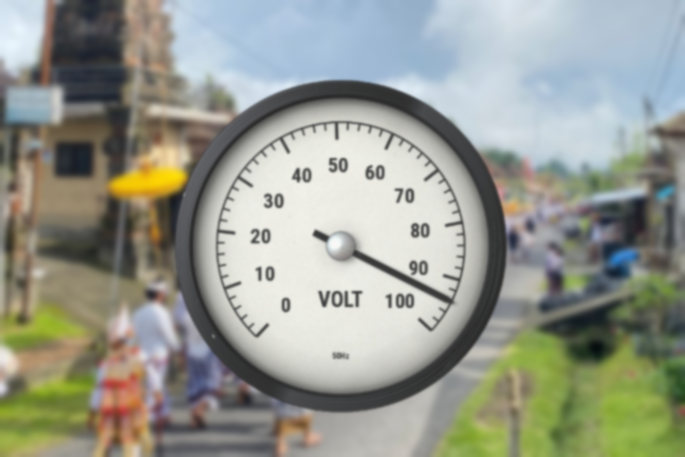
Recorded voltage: 94; V
